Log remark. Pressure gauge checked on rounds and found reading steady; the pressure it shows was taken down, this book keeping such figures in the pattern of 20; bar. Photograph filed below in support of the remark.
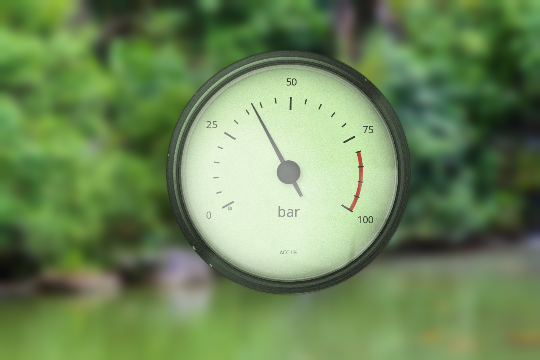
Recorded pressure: 37.5; bar
